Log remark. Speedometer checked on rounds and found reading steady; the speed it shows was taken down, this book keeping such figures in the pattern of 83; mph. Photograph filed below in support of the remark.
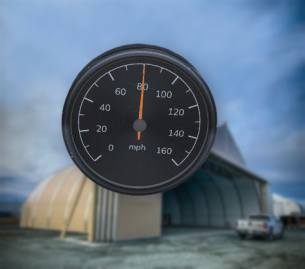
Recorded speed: 80; mph
